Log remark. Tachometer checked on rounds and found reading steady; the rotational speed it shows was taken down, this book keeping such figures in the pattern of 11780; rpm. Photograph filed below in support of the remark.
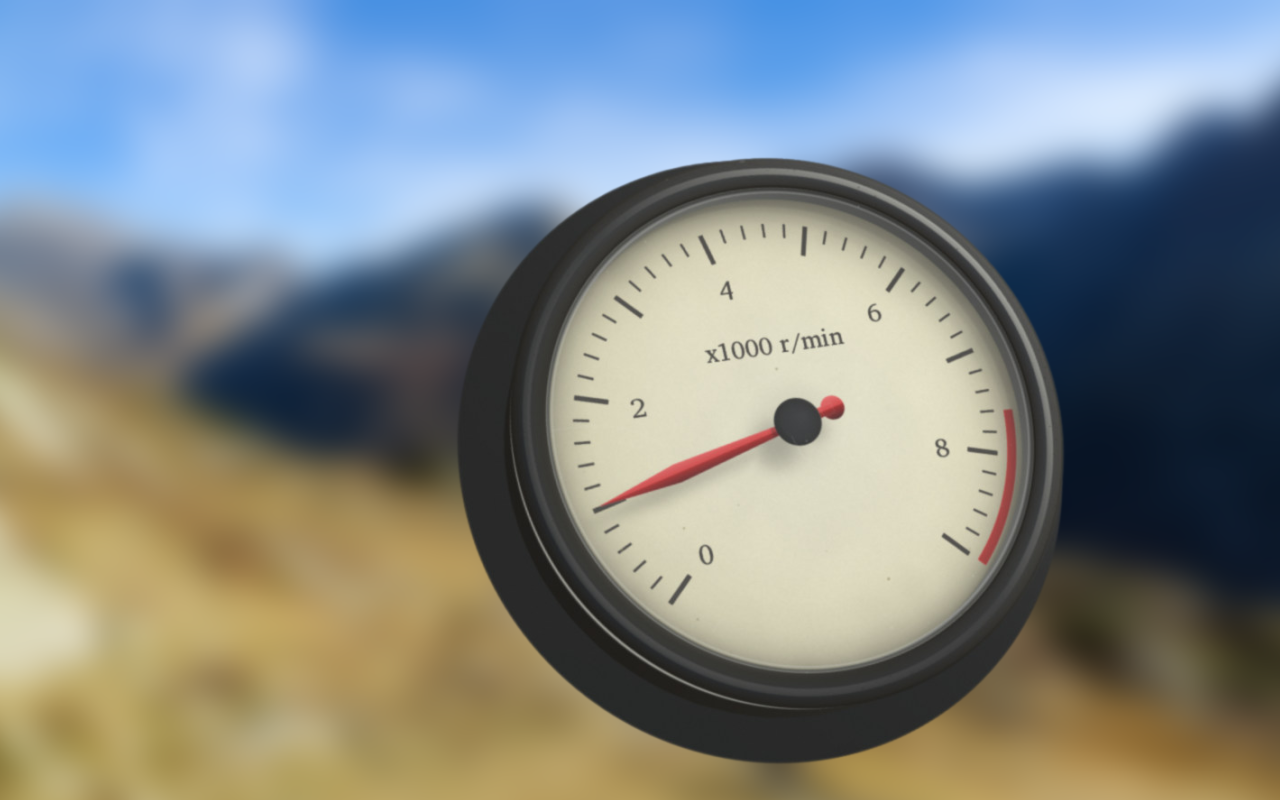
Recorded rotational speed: 1000; rpm
